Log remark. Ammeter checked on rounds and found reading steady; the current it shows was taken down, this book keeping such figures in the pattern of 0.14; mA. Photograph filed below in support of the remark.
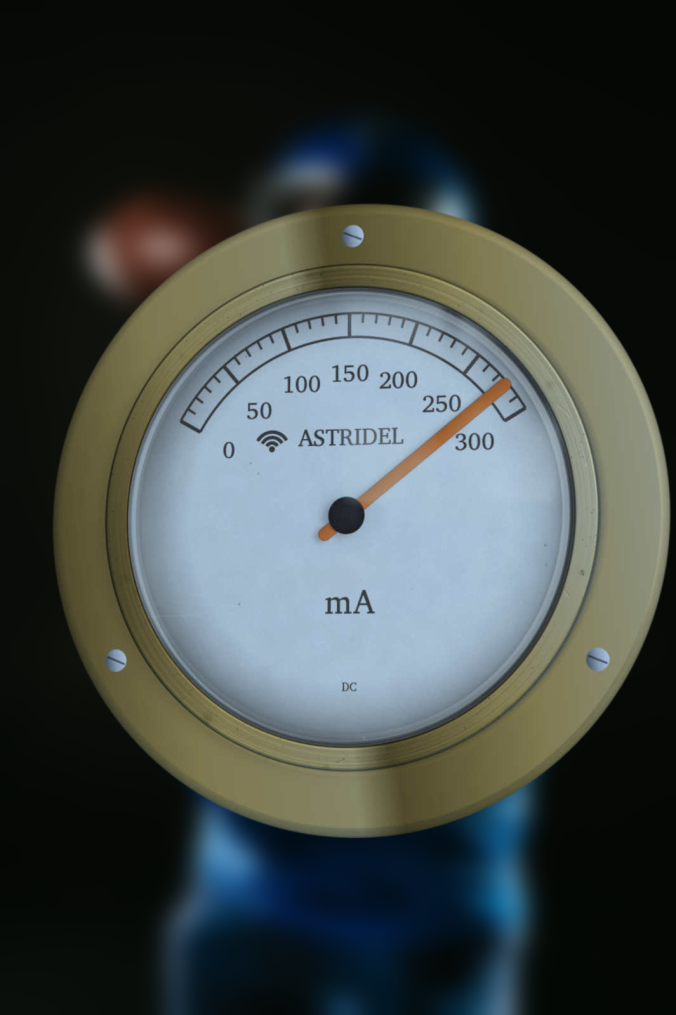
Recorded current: 280; mA
